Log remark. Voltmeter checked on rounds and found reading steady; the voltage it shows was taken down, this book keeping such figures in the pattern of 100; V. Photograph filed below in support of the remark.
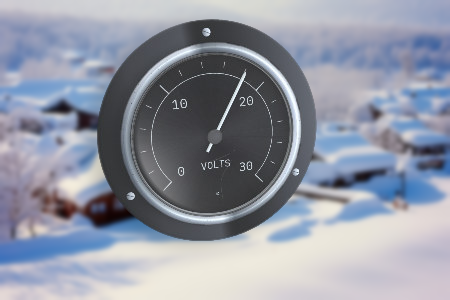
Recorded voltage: 18; V
